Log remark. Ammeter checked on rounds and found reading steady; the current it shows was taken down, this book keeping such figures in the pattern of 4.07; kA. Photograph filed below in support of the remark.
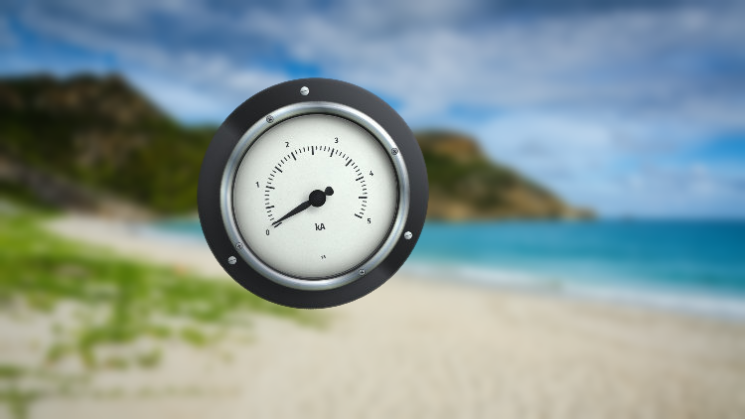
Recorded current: 0.1; kA
